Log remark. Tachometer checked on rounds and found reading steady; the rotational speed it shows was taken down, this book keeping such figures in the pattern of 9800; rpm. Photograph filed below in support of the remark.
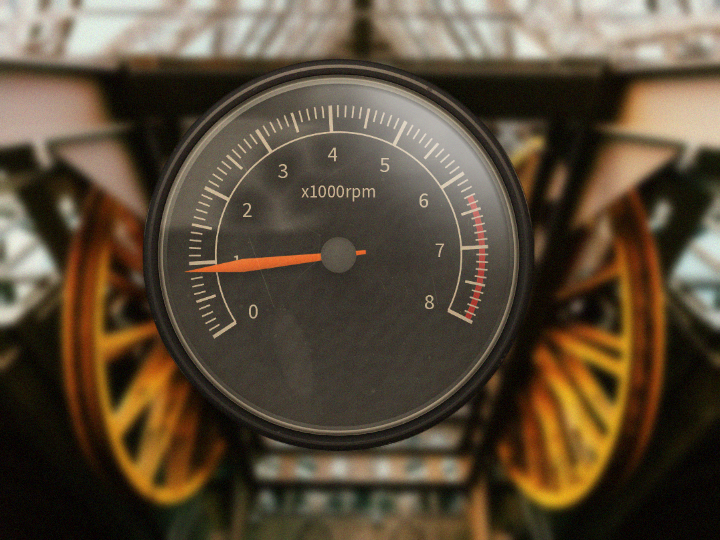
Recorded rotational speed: 900; rpm
